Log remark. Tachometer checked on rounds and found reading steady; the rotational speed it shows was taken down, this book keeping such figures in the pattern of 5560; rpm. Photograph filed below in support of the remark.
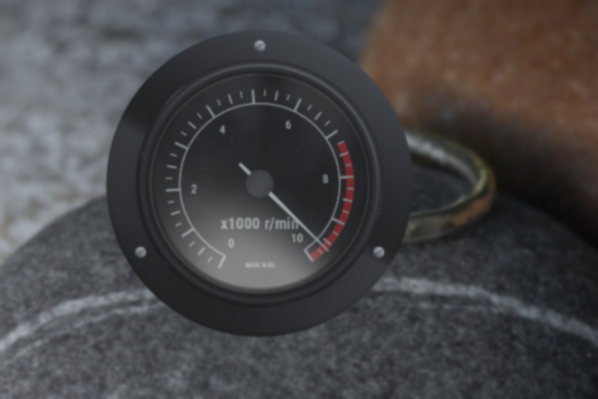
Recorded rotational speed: 9625; rpm
